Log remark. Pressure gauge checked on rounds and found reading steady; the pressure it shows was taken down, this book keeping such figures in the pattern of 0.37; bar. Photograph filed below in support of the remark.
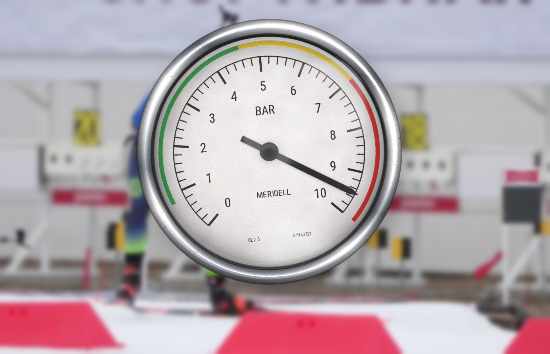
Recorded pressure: 9.5; bar
